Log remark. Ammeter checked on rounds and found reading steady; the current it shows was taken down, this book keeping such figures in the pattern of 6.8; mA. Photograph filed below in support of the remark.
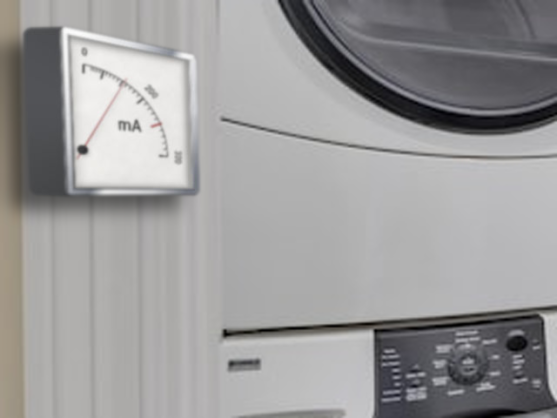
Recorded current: 150; mA
